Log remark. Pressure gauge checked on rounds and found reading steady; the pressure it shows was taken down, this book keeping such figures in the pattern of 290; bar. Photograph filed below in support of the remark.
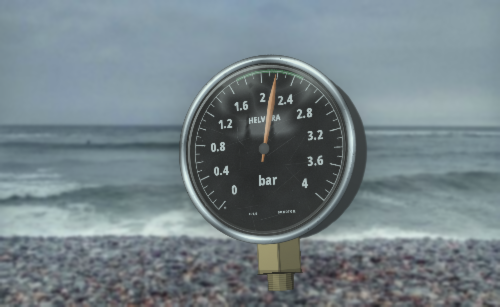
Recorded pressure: 2.2; bar
